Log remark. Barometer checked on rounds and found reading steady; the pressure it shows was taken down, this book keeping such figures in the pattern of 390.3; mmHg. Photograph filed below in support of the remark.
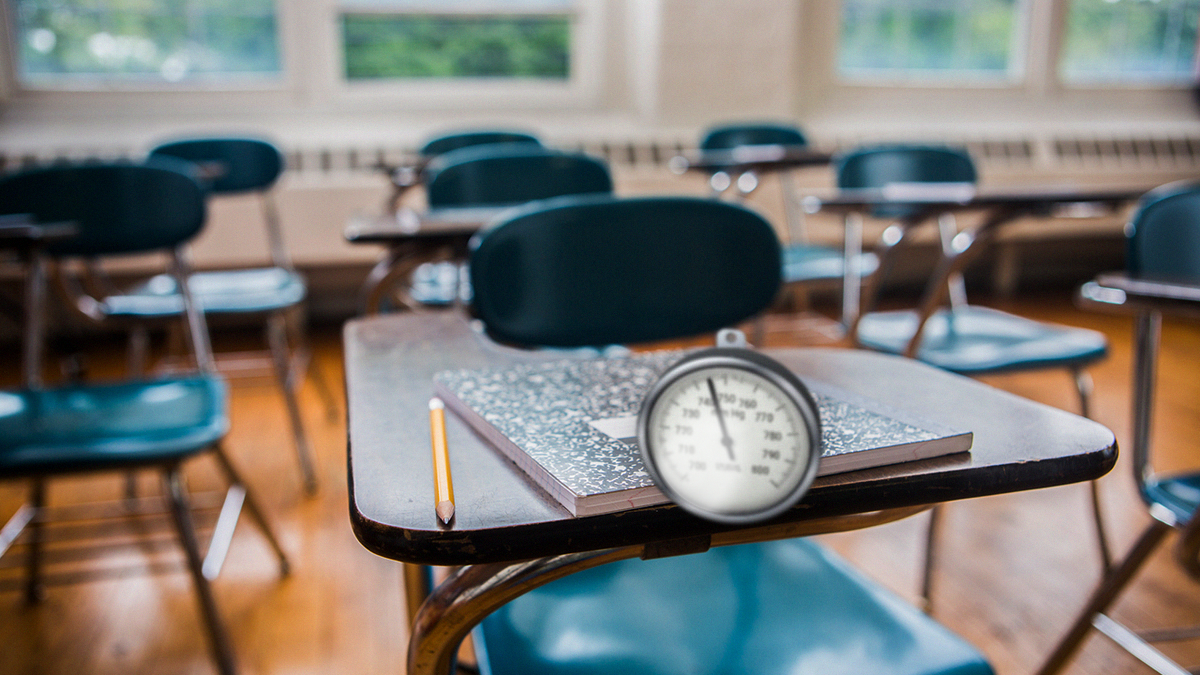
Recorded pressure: 745; mmHg
